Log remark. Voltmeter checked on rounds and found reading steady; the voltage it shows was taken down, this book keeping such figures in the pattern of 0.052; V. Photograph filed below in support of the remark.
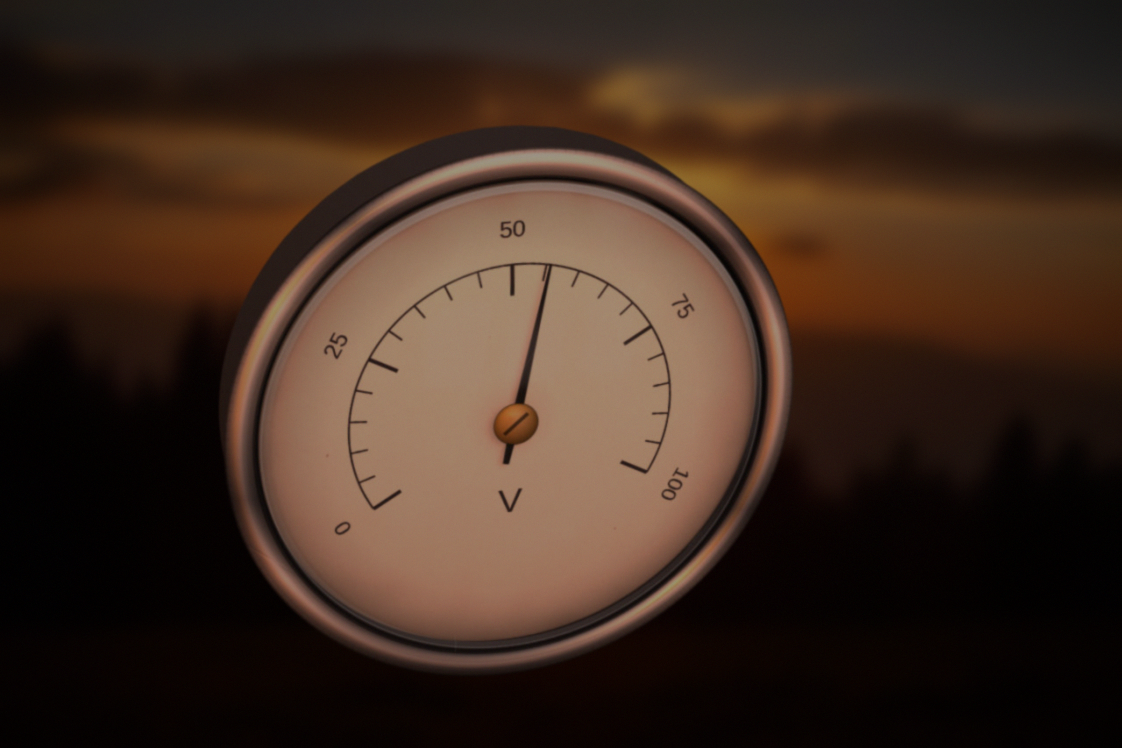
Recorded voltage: 55; V
